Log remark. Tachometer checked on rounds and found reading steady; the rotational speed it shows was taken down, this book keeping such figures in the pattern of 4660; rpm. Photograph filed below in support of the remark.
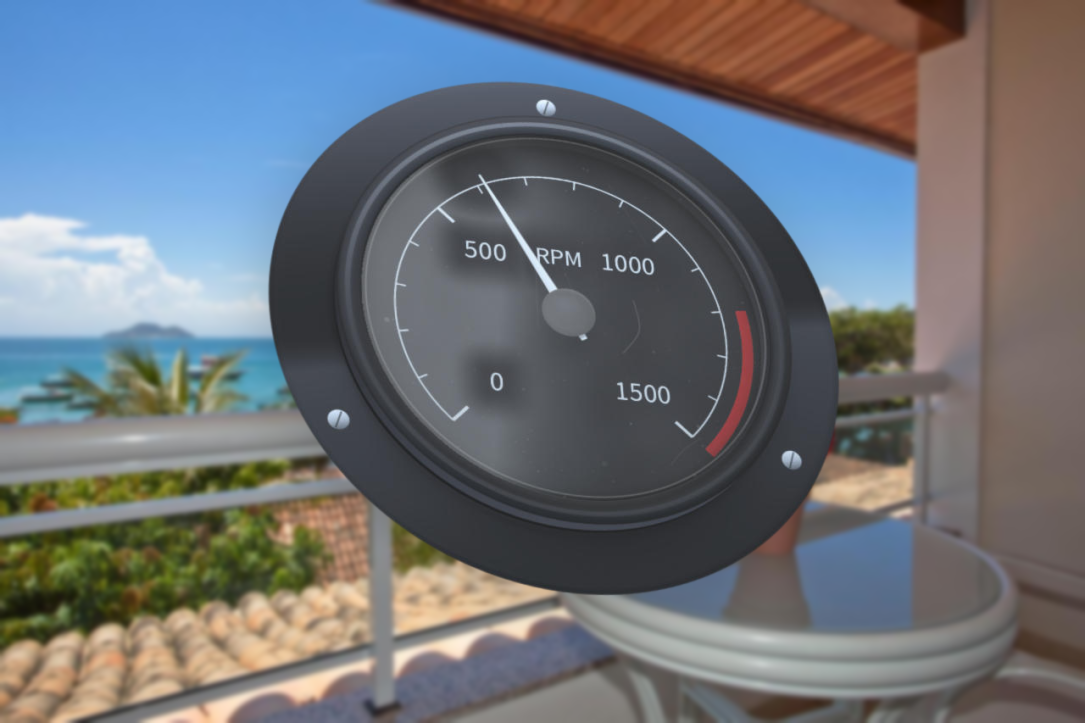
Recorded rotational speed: 600; rpm
